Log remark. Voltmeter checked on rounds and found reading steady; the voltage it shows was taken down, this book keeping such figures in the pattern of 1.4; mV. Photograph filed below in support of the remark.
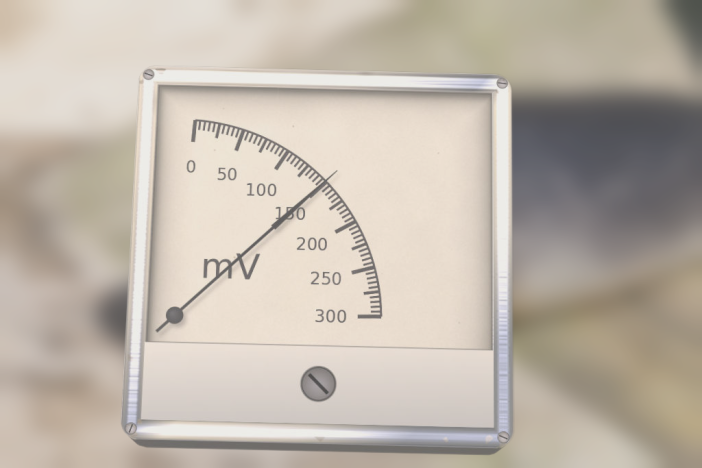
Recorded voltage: 150; mV
